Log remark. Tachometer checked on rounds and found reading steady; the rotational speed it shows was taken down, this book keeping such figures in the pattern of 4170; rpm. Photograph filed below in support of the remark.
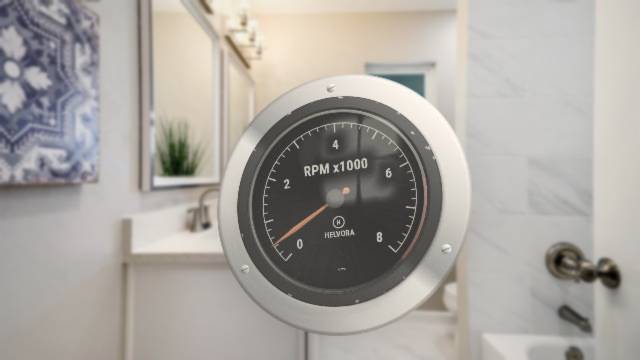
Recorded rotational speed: 400; rpm
